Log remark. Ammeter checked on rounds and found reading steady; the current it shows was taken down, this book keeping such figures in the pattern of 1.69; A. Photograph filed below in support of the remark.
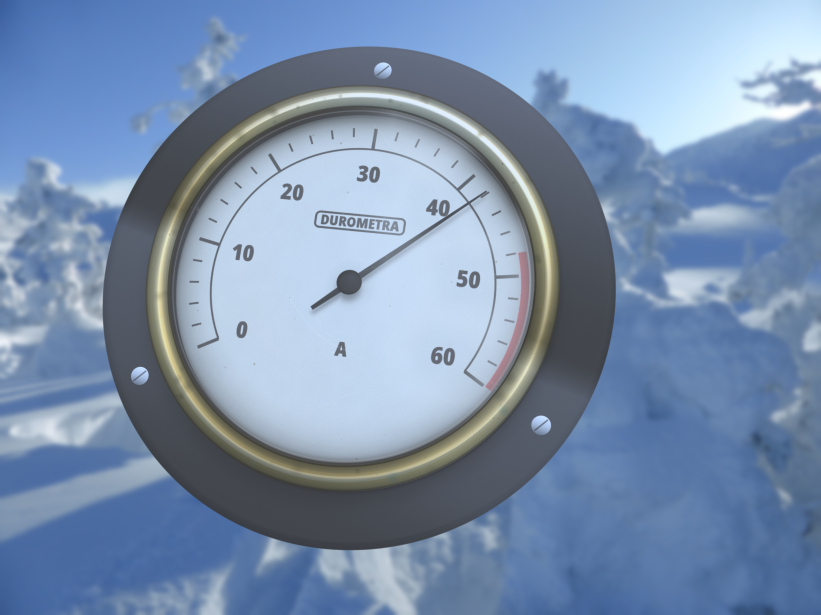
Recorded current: 42; A
